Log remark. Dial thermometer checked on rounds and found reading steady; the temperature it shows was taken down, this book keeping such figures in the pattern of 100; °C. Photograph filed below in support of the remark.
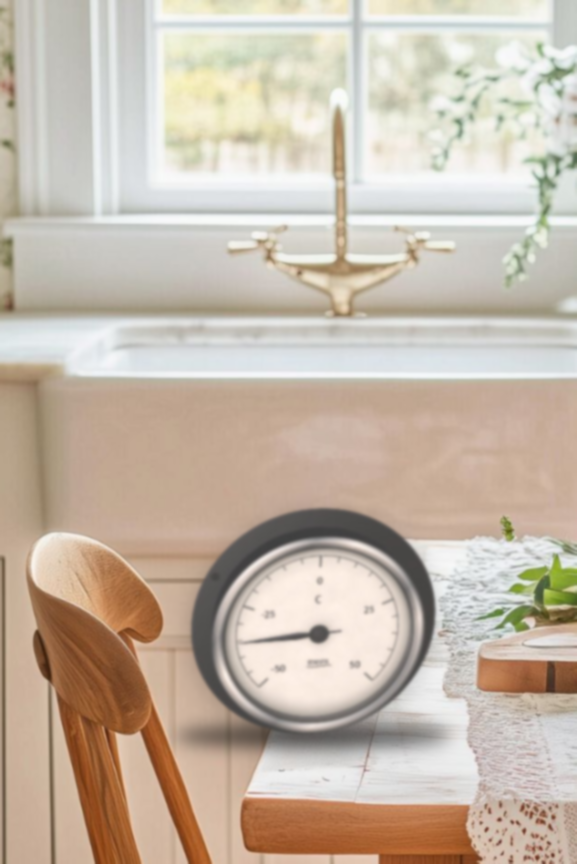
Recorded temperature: -35; °C
